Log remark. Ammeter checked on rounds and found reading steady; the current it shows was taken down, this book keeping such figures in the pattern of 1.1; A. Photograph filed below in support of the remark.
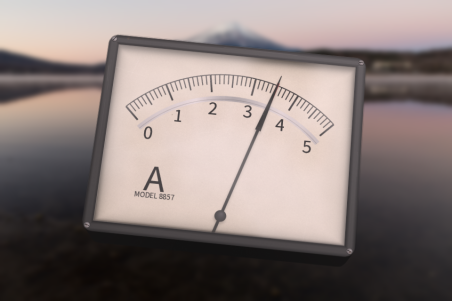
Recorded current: 3.5; A
